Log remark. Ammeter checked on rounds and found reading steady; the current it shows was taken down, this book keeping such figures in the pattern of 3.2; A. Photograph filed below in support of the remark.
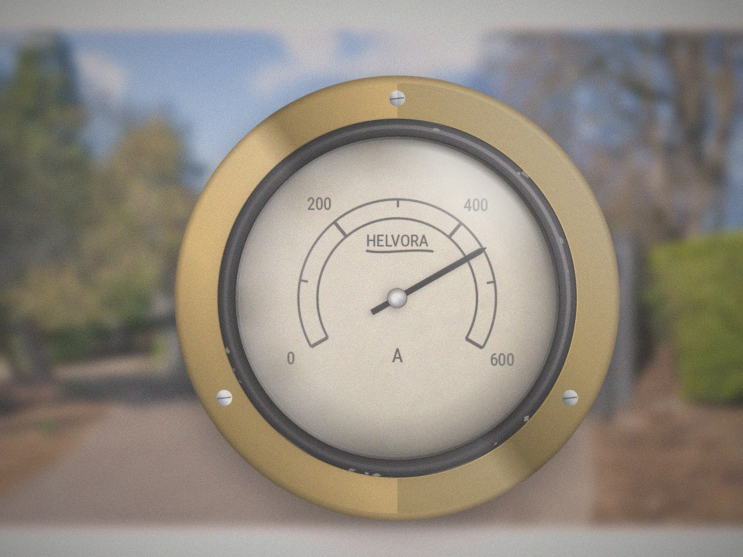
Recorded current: 450; A
